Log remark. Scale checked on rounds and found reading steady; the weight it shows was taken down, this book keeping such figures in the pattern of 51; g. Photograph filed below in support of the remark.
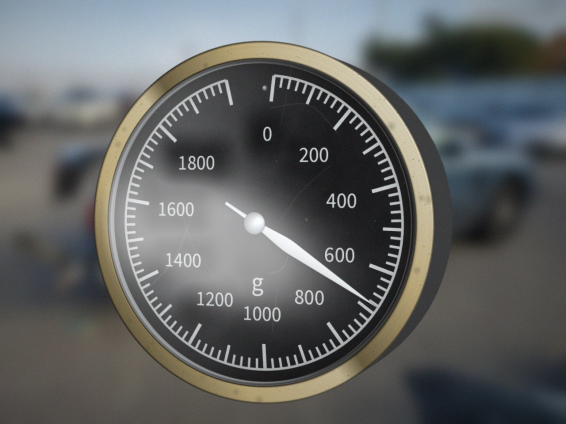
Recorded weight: 680; g
